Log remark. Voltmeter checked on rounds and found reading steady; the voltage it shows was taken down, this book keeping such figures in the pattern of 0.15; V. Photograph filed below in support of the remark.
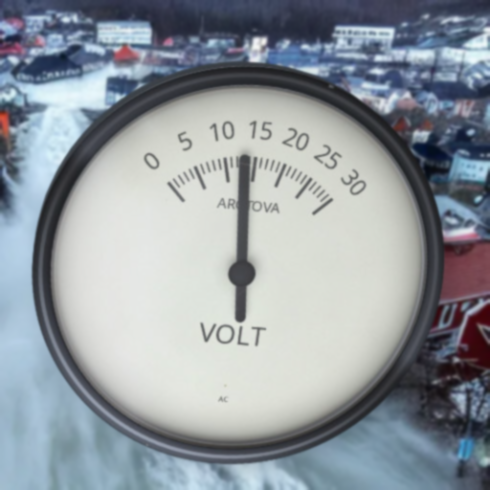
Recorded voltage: 13; V
